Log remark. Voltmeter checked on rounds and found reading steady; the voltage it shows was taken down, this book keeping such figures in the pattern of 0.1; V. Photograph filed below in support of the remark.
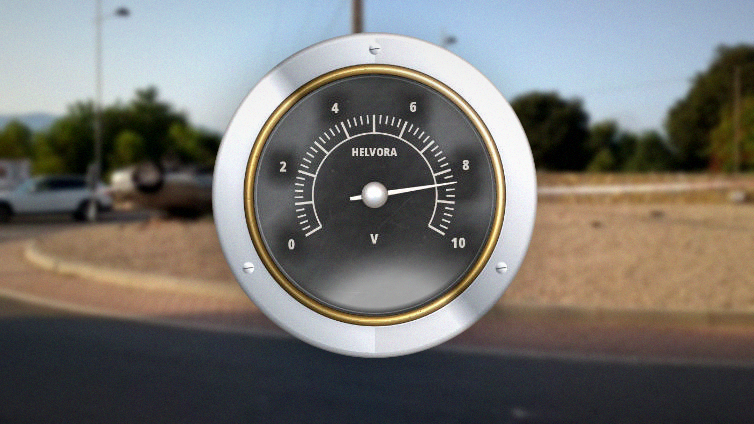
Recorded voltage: 8.4; V
